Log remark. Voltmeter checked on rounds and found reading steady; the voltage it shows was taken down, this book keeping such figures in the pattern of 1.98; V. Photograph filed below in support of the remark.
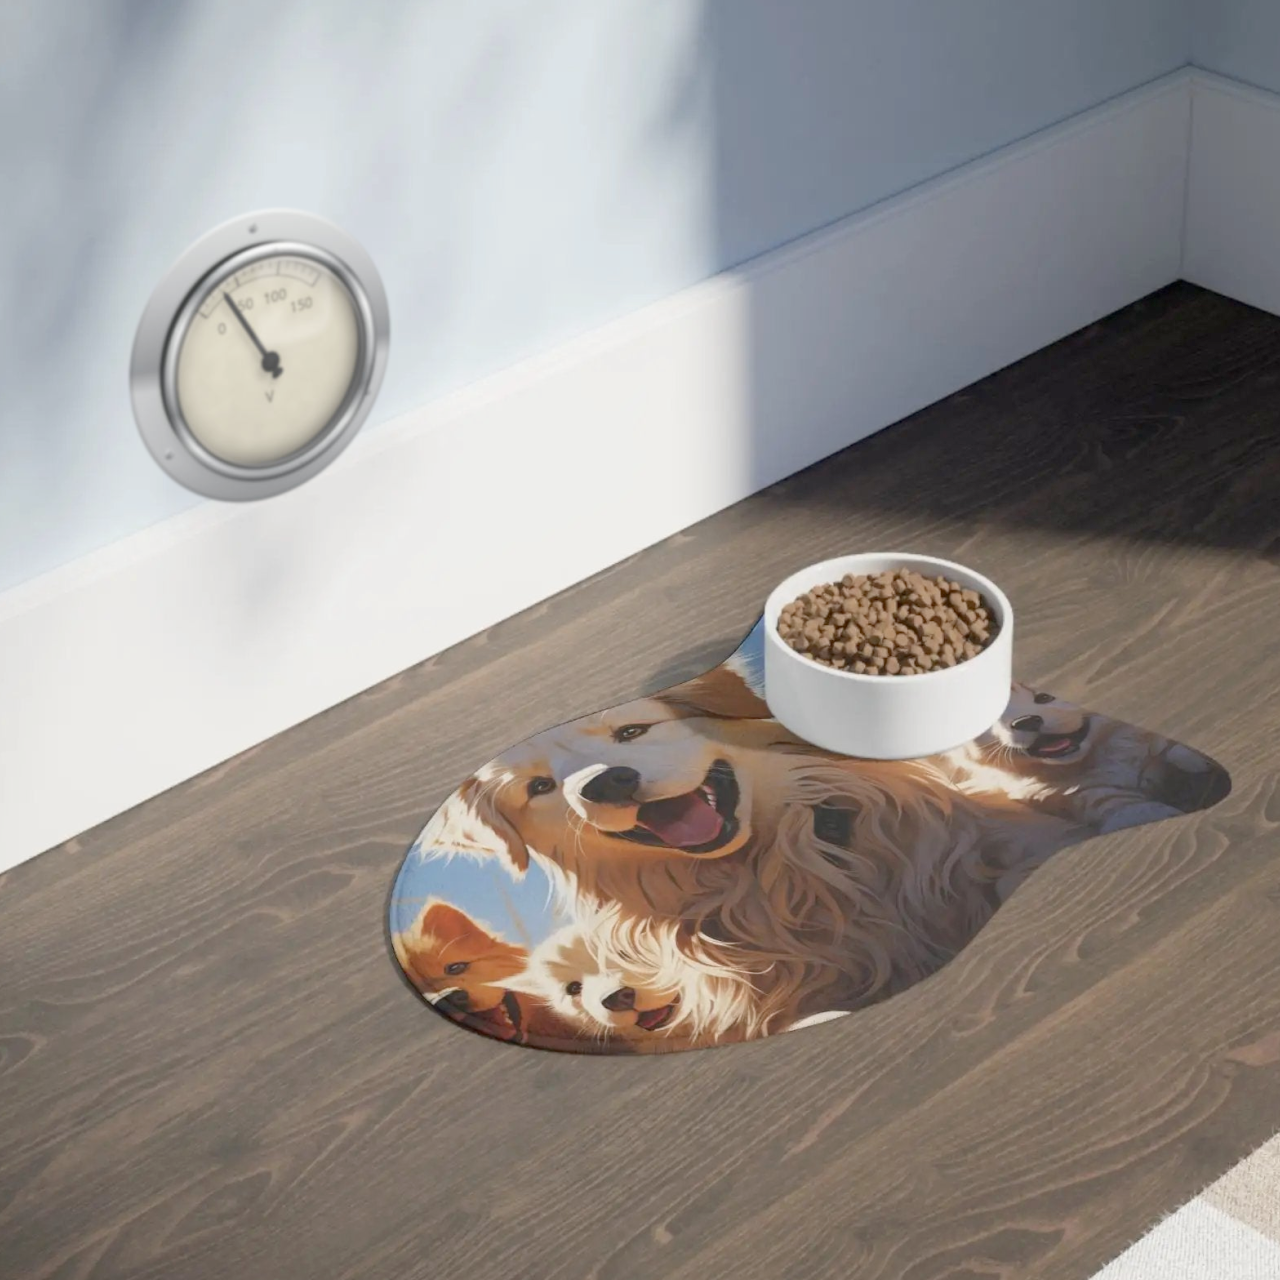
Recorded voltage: 30; V
